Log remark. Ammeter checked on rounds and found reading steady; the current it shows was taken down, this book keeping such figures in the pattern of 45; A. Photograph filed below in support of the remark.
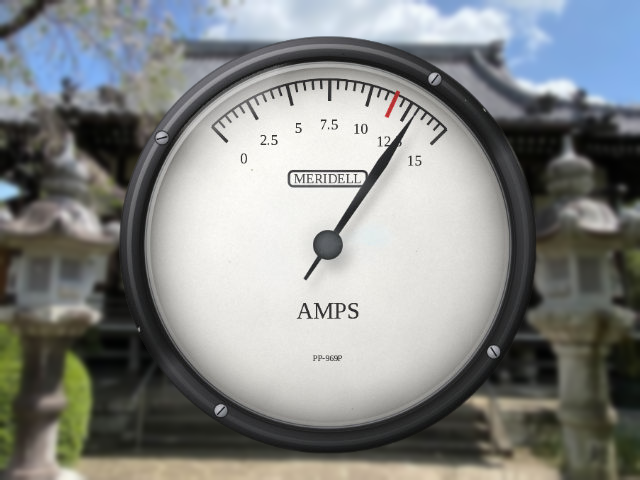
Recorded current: 13; A
